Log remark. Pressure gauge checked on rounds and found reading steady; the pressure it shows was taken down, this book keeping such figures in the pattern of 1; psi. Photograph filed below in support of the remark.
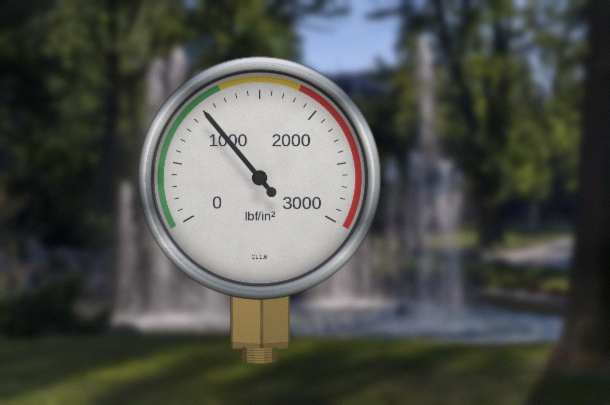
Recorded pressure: 1000; psi
